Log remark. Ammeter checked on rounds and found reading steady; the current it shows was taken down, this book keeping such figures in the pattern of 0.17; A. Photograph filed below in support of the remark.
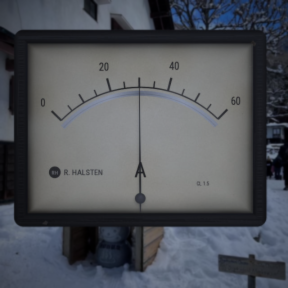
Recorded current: 30; A
